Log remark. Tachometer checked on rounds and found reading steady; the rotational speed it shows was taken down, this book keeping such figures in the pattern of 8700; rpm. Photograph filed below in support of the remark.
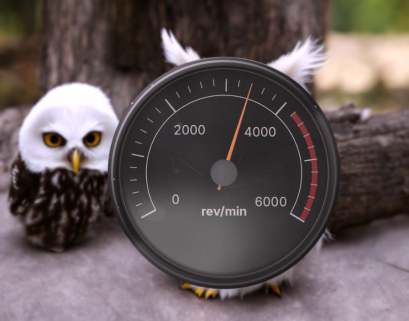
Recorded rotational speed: 3400; rpm
